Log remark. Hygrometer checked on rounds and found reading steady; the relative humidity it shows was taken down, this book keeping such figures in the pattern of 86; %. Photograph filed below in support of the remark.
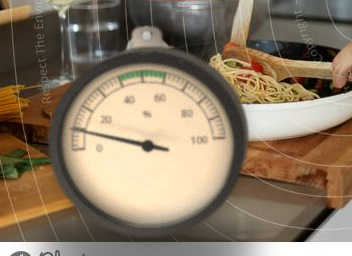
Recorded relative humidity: 10; %
